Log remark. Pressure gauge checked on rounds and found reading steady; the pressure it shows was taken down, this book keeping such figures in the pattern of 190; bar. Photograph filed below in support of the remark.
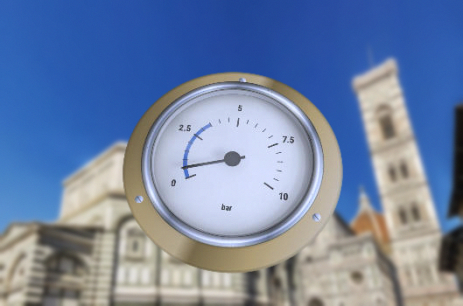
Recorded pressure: 0.5; bar
